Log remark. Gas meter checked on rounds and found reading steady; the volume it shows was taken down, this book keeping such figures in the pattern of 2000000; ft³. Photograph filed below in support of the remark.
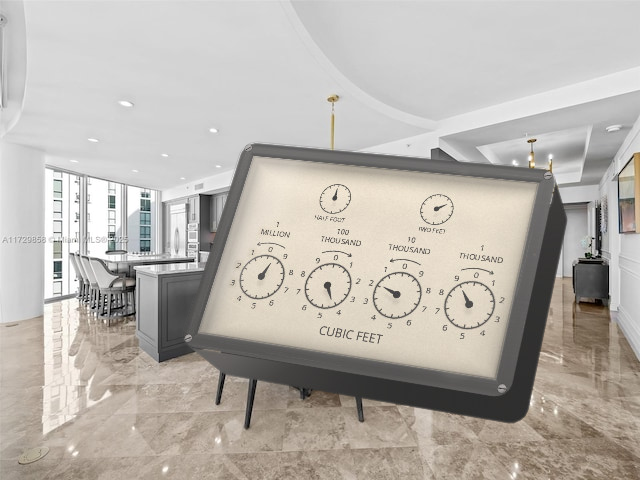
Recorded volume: 941900; ft³
